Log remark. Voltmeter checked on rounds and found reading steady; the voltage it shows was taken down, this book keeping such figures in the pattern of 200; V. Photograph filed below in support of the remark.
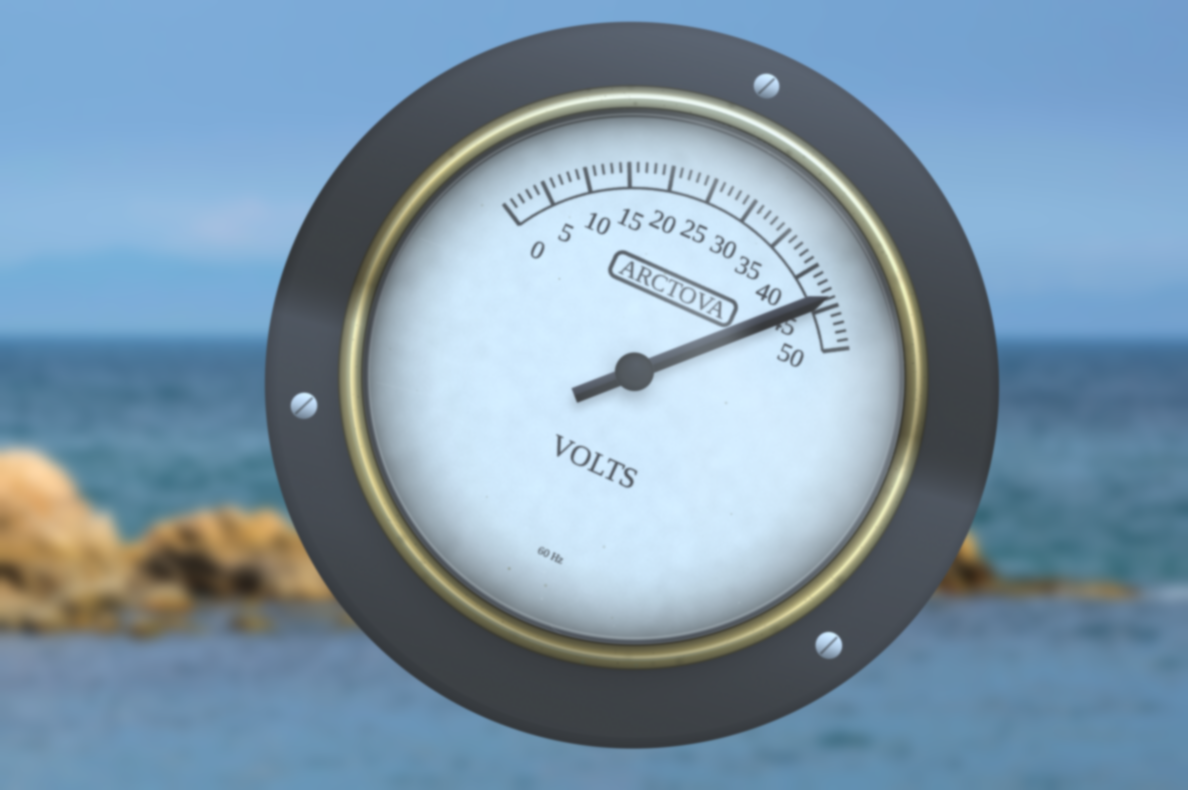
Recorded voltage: 44; V
